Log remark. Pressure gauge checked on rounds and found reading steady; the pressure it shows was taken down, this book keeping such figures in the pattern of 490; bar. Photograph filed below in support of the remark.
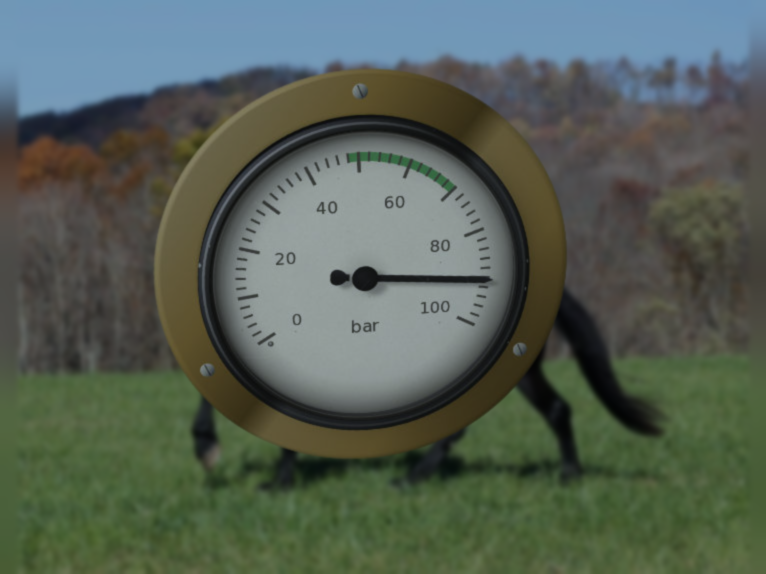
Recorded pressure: 90; bar
